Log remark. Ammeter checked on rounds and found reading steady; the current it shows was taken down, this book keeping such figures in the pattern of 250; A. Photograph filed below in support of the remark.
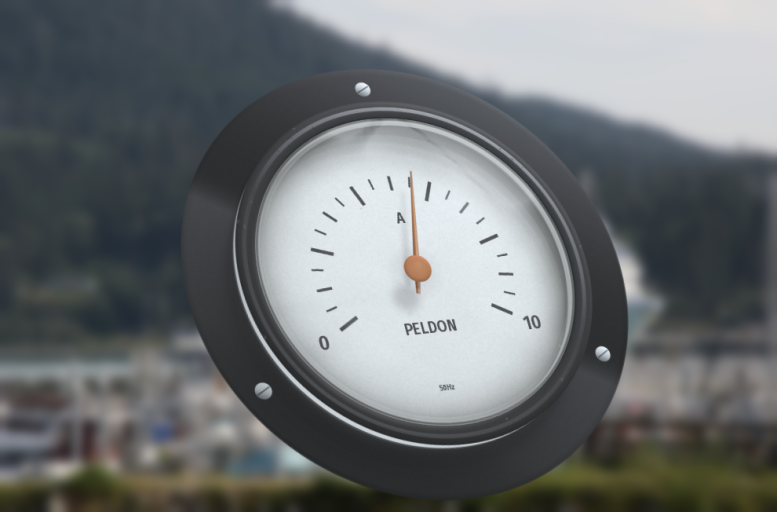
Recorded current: 5.5; A
